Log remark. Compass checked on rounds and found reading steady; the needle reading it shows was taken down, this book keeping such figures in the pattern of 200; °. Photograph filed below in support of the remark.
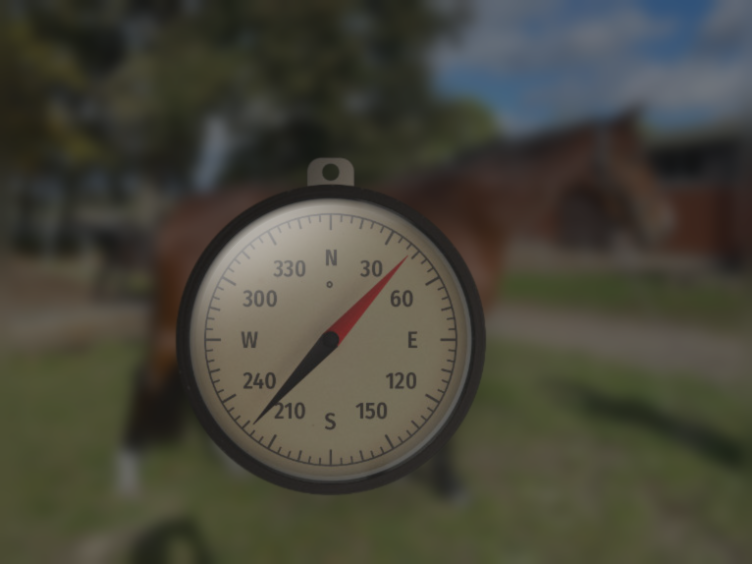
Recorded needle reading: 42.5; °
